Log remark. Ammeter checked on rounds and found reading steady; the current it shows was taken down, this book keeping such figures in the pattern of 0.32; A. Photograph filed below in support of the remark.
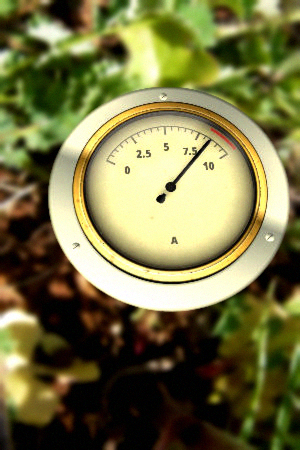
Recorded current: 8.5; A
